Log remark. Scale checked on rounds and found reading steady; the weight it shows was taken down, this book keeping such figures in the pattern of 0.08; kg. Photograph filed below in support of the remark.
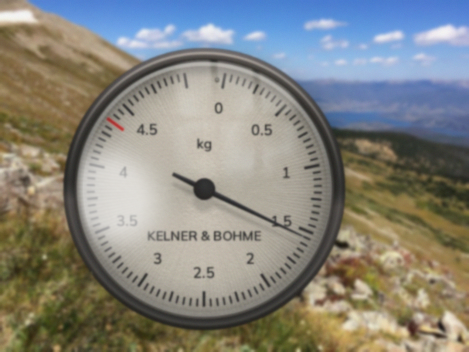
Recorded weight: 1.55; kg
